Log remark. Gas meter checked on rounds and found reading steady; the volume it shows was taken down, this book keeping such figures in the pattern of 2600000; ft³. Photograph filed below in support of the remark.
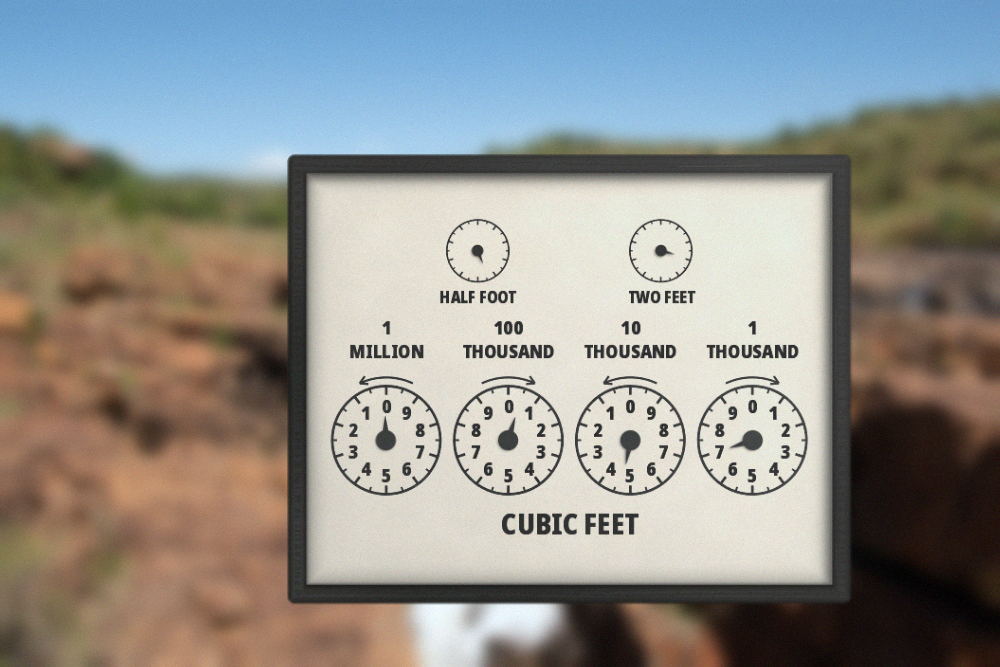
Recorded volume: 4700; ft³
